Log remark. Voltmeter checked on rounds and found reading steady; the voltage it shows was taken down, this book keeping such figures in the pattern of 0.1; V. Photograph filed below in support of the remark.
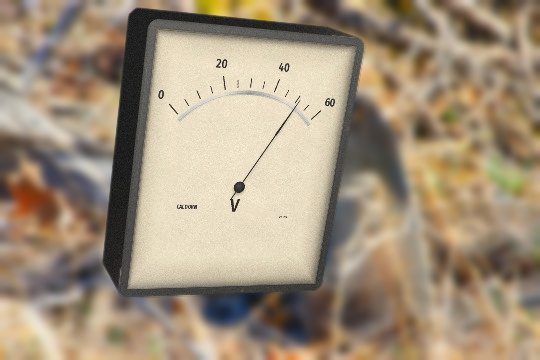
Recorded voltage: 50; V
